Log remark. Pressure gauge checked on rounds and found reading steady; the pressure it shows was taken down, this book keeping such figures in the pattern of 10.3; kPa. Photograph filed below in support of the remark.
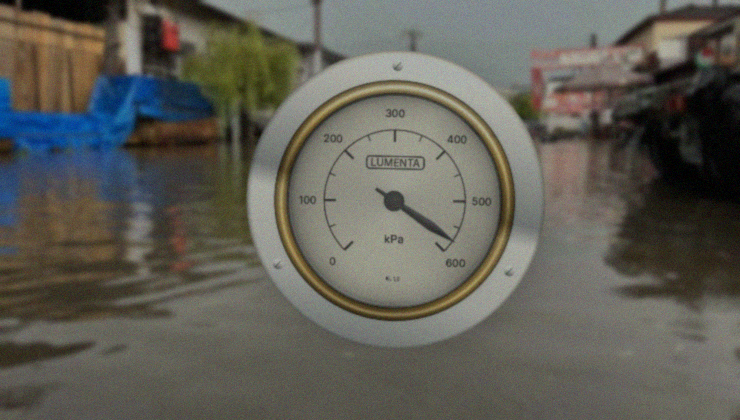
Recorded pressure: 575; kPa
